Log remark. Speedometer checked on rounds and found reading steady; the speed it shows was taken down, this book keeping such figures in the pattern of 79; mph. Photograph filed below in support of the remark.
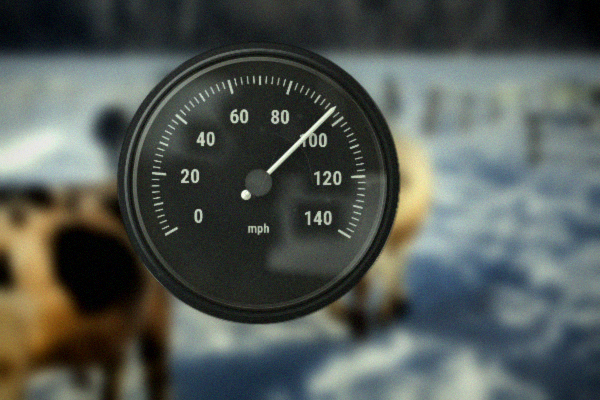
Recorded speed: 96; mph
